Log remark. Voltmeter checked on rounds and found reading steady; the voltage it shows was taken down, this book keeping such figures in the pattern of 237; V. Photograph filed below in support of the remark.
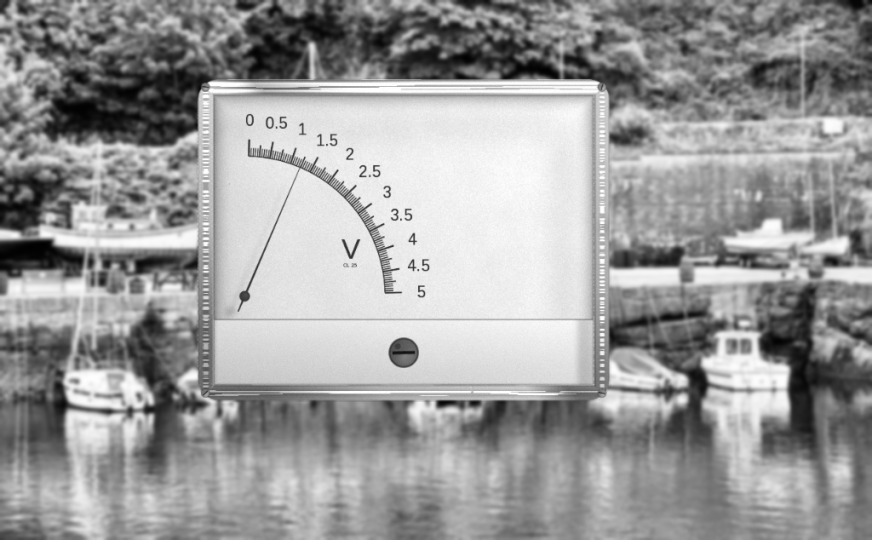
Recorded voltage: 1.25; V
